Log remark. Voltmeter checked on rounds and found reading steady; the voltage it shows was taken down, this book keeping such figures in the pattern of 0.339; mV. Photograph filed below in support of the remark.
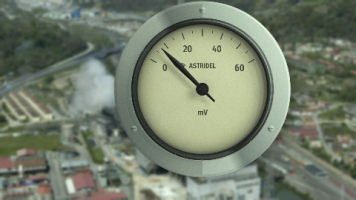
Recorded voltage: 7.5; mV
